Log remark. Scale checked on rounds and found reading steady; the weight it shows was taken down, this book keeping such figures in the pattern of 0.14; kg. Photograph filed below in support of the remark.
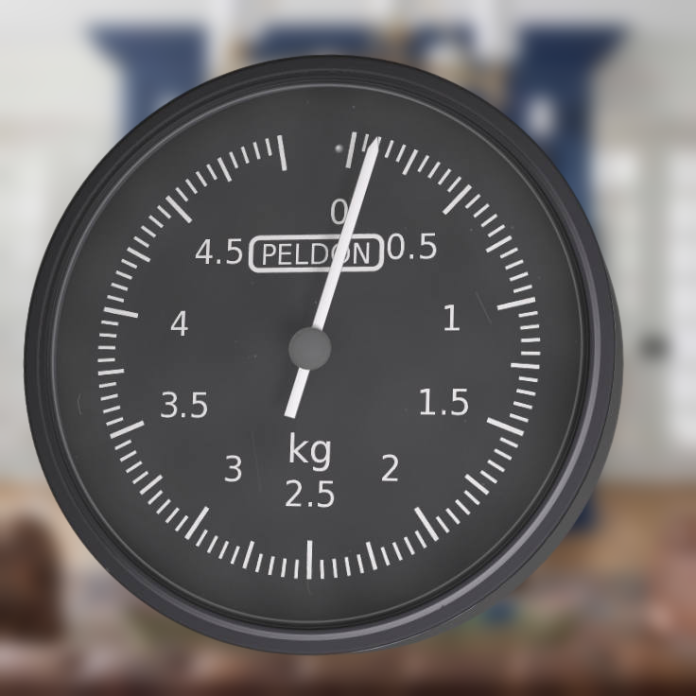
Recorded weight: 0.1; kg
